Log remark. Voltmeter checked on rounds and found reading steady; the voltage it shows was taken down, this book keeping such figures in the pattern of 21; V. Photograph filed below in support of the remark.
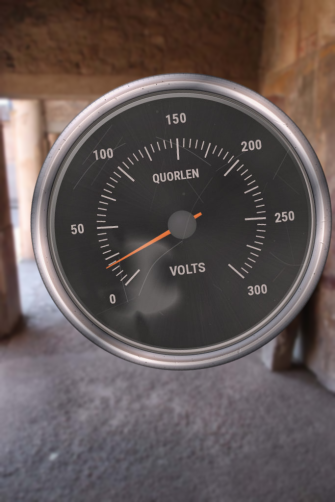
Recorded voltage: 20; V
